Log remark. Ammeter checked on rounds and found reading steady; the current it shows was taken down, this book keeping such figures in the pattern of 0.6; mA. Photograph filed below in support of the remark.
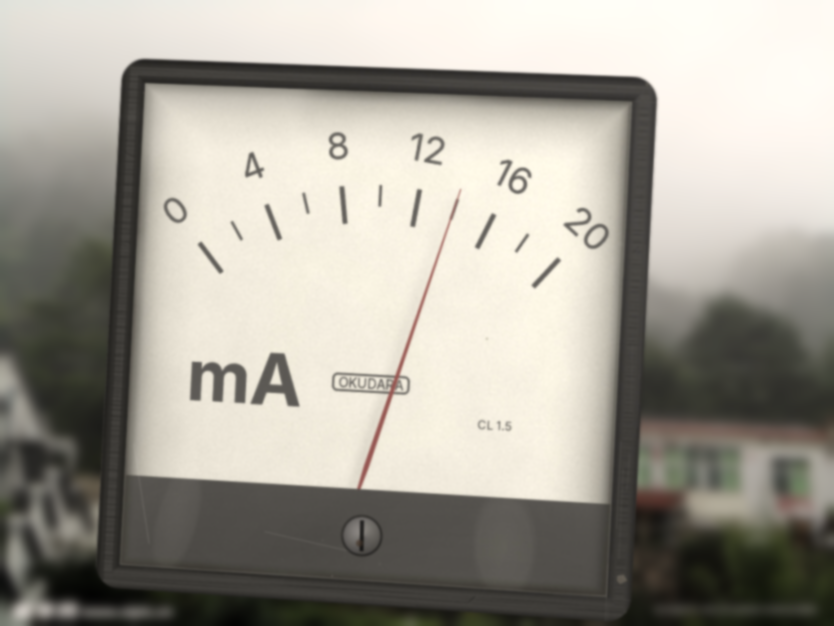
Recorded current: 14; mA
